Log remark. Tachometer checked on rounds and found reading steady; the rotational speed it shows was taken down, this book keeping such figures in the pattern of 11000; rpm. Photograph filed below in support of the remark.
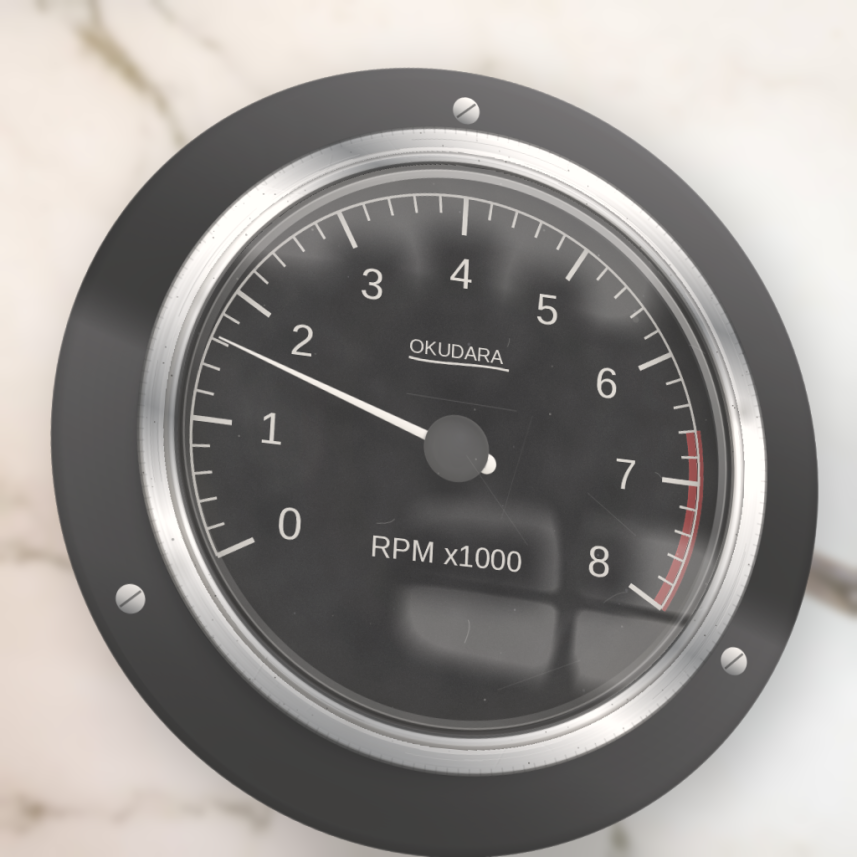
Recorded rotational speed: 1600; rpm
